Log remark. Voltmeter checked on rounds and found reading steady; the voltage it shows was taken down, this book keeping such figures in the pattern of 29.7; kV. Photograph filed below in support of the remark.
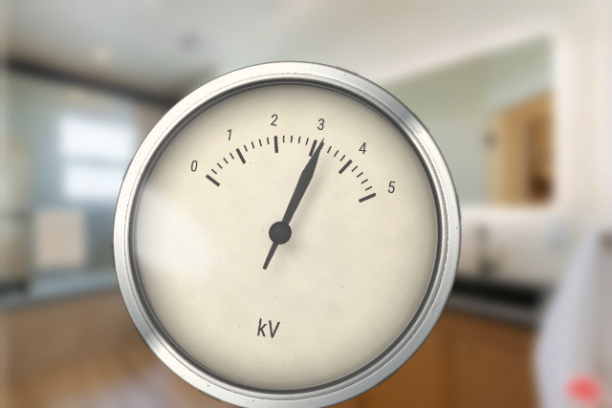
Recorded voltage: 3.2; kV
